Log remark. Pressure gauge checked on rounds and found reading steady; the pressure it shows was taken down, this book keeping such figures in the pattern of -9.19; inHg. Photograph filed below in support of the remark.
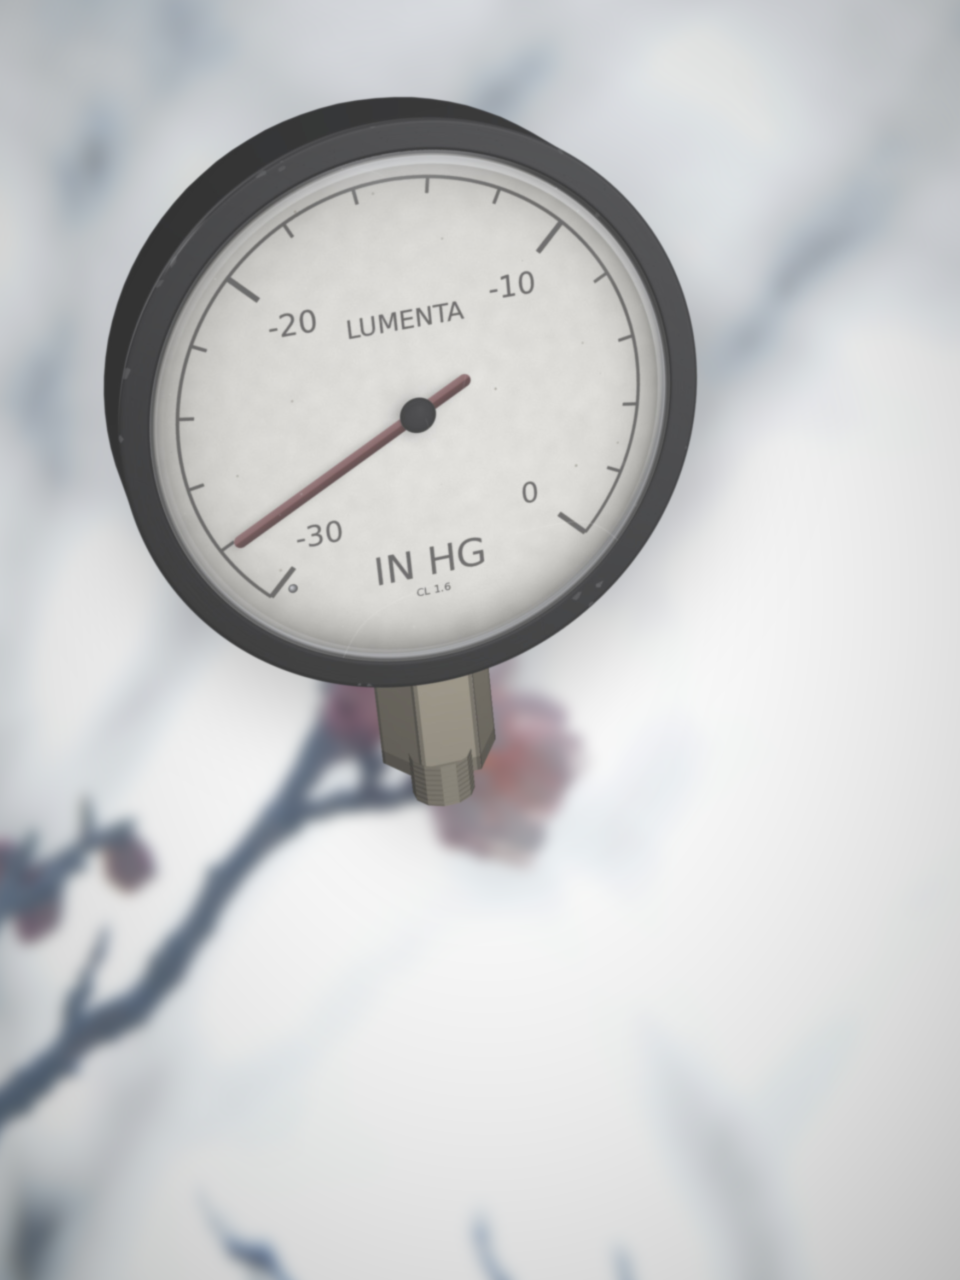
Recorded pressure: -28; inHg
